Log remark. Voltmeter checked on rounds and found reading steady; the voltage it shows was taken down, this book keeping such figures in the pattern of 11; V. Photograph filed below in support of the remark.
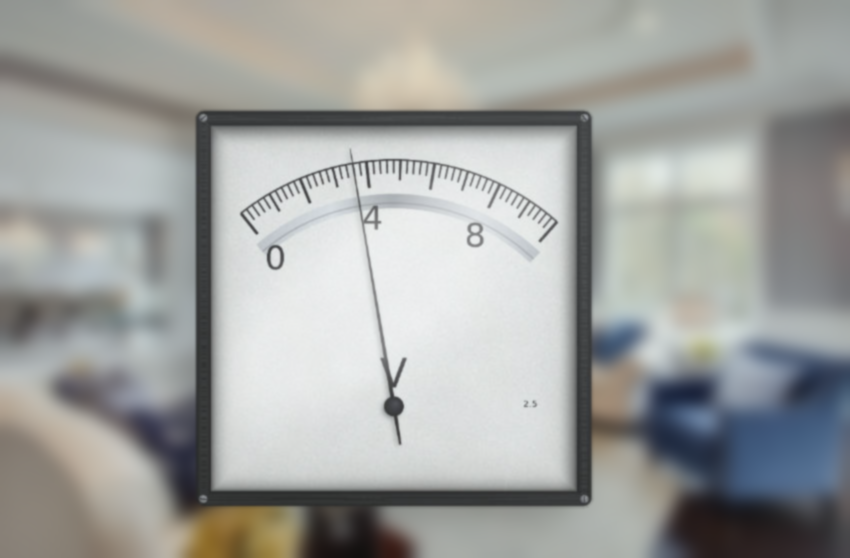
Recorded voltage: 3.6; V
